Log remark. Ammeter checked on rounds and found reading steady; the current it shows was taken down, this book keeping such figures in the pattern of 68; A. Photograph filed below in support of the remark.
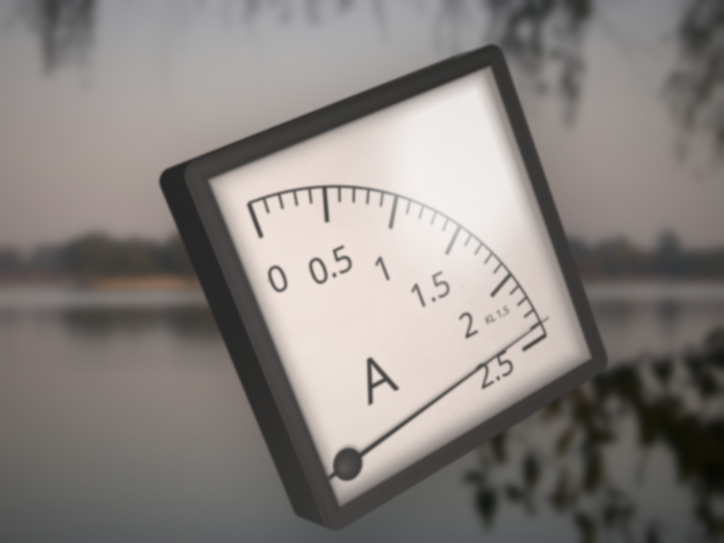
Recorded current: 2.4; A
